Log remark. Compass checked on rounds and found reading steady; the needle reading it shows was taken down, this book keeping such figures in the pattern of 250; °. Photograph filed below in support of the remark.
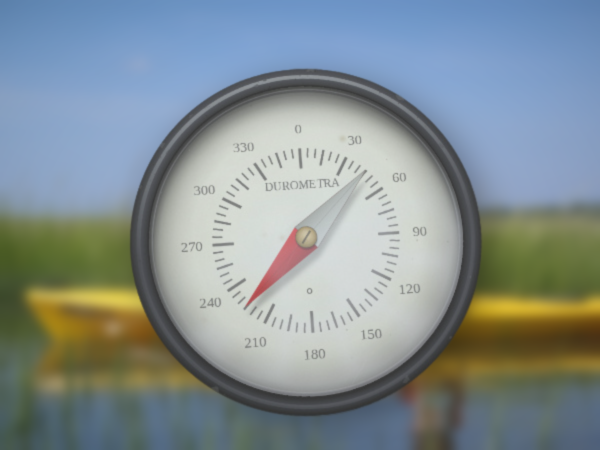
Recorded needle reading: 225; °
